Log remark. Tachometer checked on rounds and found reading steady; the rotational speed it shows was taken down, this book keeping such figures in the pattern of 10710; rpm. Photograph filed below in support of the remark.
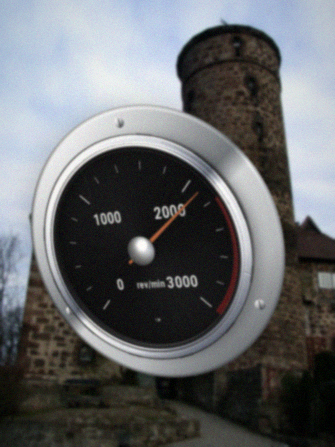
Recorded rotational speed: 2100; rpm
